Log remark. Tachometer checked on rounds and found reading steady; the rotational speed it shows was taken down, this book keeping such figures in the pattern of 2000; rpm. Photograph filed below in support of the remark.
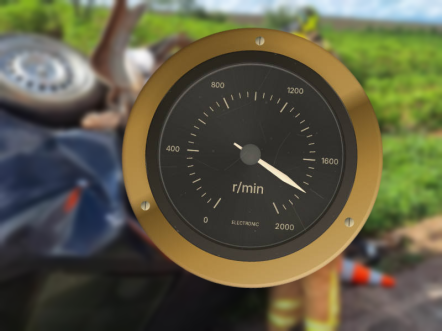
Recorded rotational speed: 1800; rpm
